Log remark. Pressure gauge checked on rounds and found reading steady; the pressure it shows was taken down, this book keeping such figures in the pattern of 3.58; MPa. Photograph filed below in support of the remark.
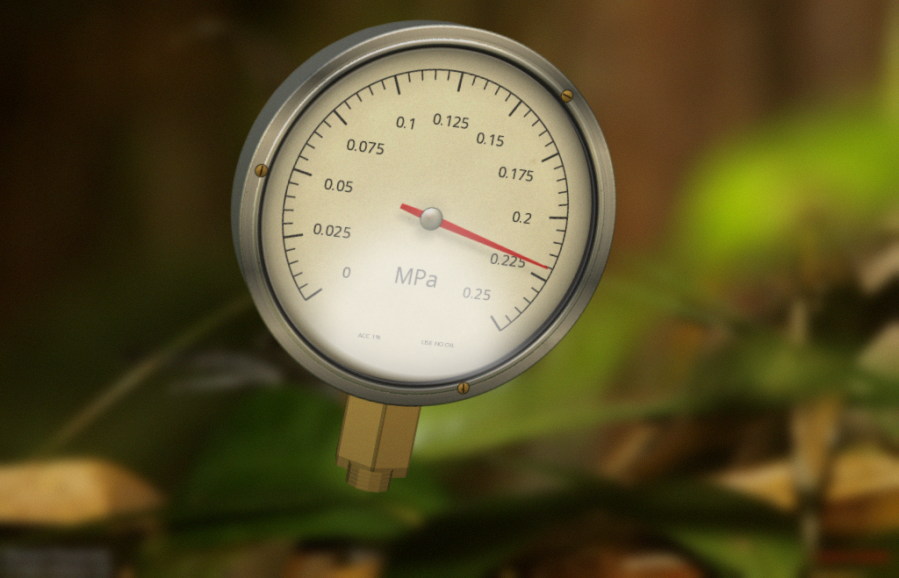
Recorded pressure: 0.22; MPa
